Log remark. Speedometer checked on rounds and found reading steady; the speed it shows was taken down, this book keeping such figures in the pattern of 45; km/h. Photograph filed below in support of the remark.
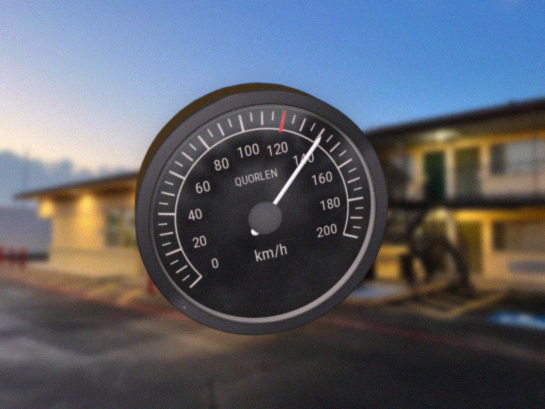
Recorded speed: 140; km/h
